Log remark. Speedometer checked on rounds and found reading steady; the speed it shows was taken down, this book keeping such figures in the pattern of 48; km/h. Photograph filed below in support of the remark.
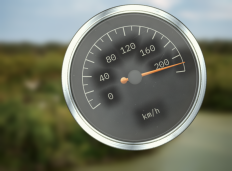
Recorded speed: 210; km/h
